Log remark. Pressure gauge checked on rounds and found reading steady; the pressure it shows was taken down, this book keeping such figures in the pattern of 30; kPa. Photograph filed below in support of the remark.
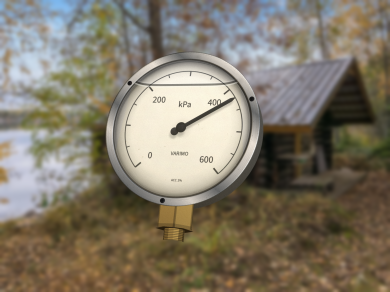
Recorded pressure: 425; kPa
